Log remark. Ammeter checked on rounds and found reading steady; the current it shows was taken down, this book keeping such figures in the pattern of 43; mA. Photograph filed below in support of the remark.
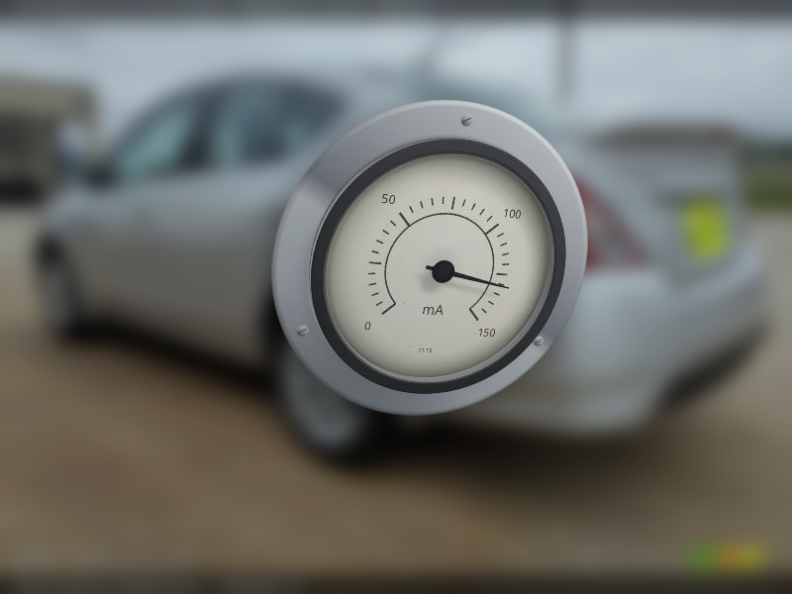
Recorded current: 130; mA
